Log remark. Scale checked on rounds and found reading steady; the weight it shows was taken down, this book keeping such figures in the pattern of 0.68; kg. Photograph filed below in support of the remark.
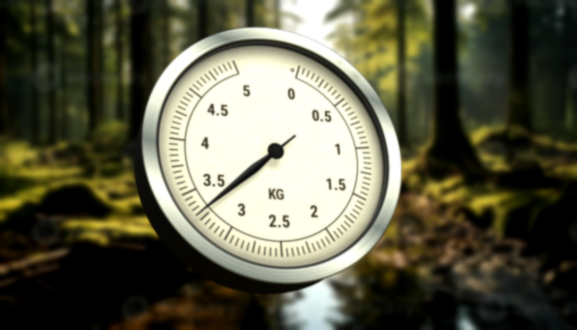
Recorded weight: 3.3; kg
